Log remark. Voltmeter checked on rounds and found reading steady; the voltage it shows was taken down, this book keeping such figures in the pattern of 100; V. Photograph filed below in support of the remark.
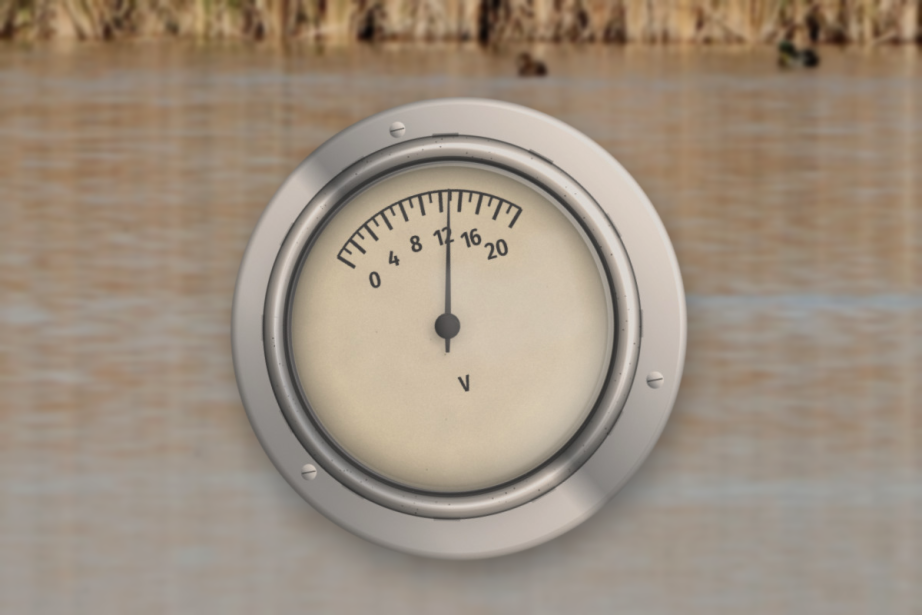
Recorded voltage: 13; V
